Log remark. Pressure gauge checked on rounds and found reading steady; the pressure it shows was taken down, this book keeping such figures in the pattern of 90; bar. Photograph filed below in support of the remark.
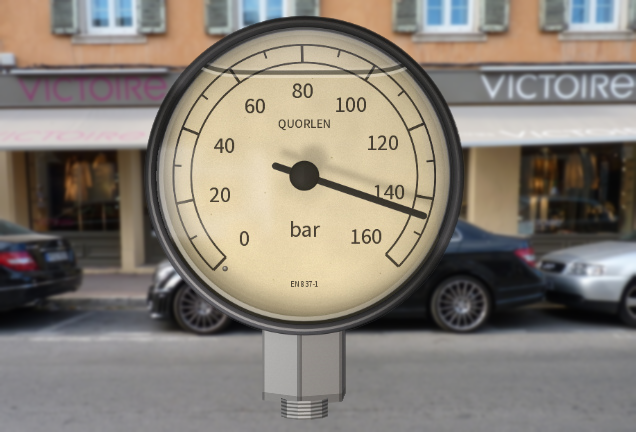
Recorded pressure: 145; bar
